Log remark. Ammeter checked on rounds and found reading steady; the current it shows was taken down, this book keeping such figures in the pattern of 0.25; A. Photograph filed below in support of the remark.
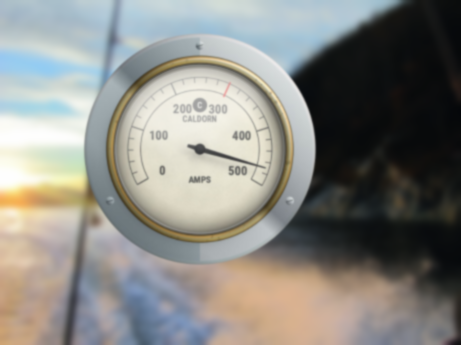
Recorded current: 470; A
